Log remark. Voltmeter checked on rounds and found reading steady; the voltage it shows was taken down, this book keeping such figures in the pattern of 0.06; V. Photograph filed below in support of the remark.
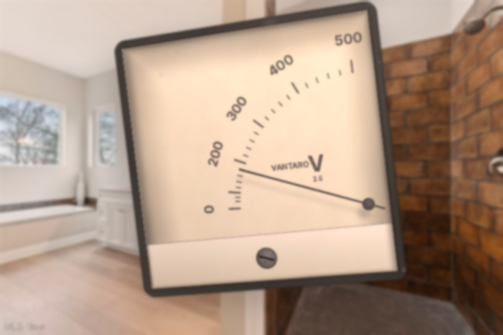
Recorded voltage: 180; V
